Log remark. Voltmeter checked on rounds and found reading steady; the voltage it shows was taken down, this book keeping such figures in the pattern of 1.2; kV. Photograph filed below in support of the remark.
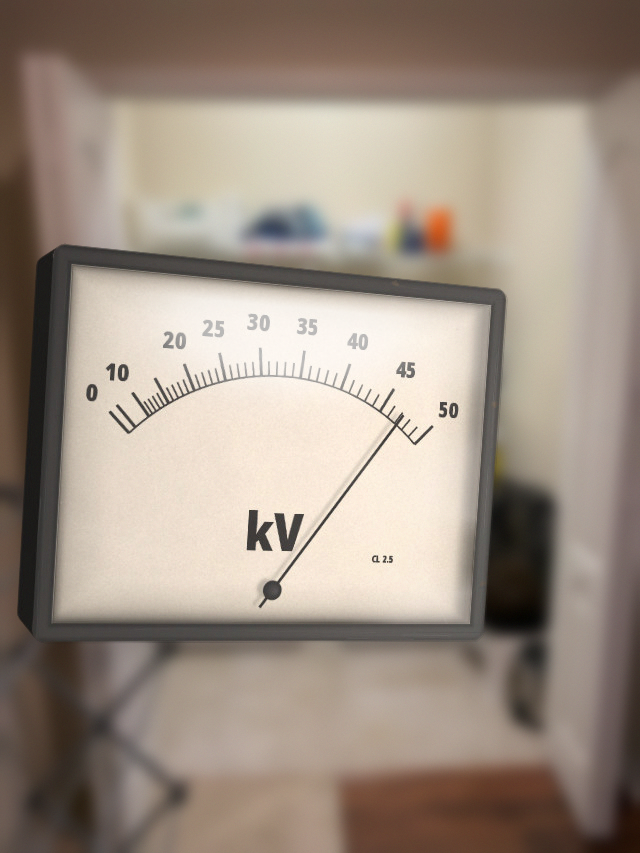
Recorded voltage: 47; kV
